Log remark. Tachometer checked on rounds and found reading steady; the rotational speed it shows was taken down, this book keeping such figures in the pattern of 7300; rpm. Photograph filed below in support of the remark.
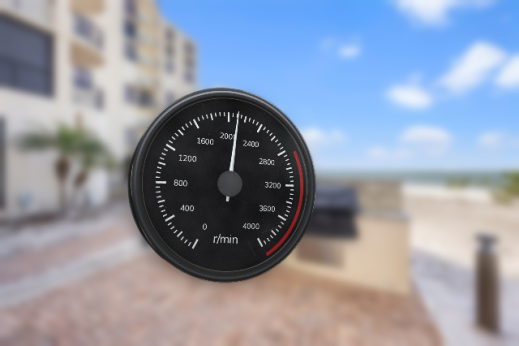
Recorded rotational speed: 2100; rpm
